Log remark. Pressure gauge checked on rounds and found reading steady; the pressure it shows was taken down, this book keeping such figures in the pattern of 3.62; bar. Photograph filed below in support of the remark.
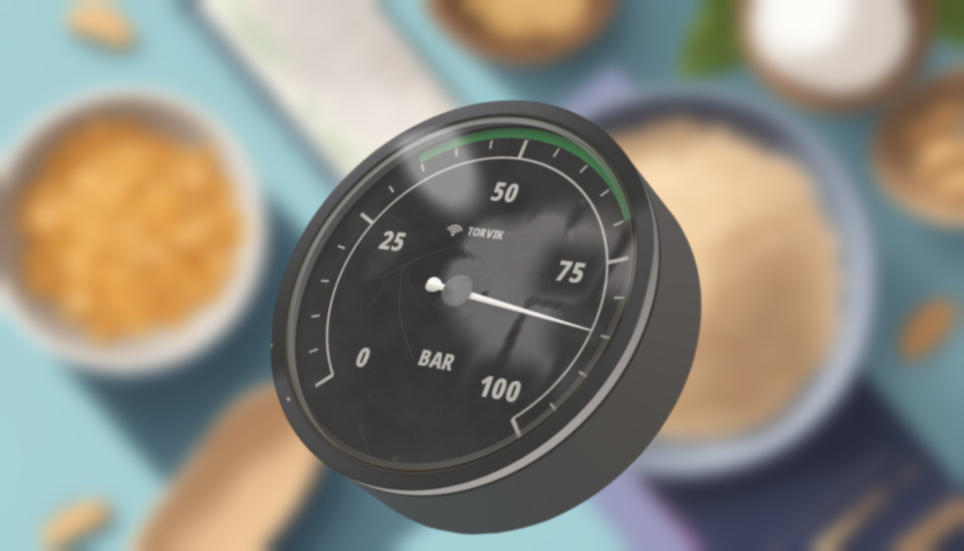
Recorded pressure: 85; bar
